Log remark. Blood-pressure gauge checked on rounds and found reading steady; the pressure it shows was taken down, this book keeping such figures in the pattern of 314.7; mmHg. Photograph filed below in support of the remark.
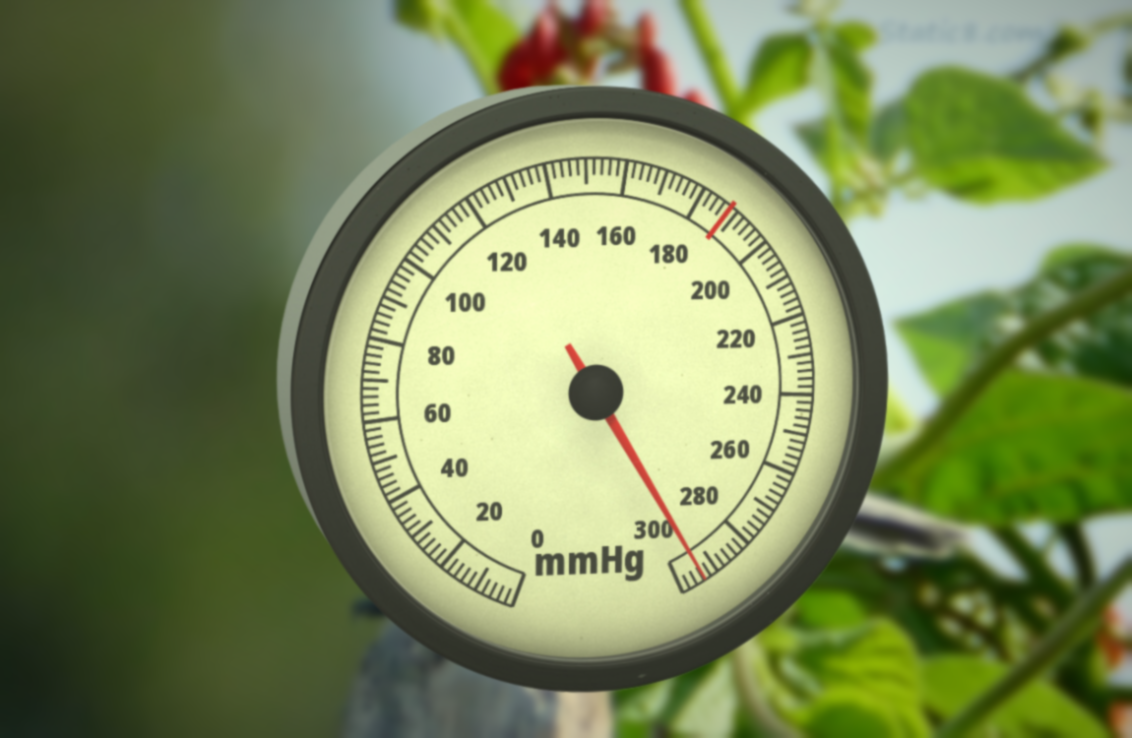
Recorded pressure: 294; mmHg
